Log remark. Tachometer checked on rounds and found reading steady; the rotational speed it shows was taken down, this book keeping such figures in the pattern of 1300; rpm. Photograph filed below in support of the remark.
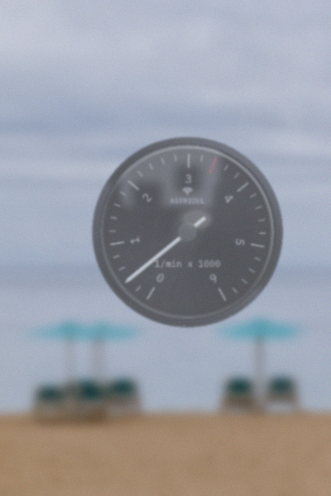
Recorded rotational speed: 400; rpm
